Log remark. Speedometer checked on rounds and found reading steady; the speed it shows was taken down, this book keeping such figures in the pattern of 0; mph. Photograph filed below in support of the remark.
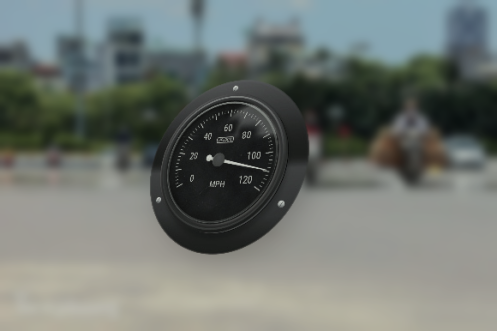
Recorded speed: 110; mph
